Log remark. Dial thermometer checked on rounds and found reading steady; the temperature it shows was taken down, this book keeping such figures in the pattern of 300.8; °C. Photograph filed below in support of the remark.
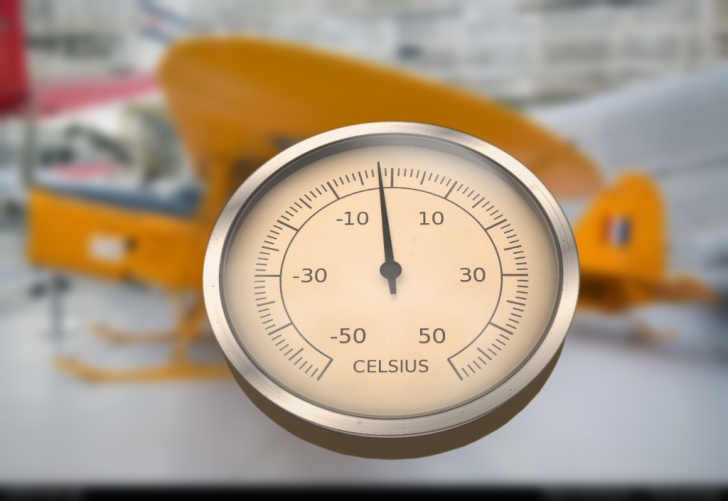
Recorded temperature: -2; °C
